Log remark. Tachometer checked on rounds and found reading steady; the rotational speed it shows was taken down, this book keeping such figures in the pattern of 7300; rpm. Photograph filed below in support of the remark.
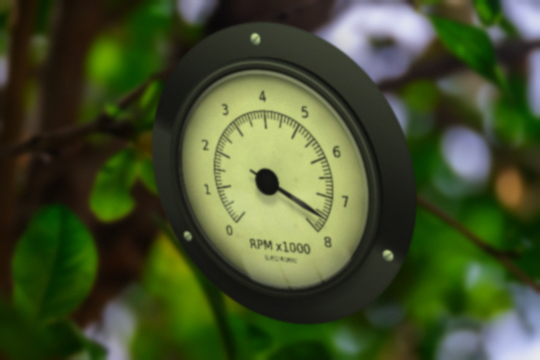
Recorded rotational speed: 7500; rpm
